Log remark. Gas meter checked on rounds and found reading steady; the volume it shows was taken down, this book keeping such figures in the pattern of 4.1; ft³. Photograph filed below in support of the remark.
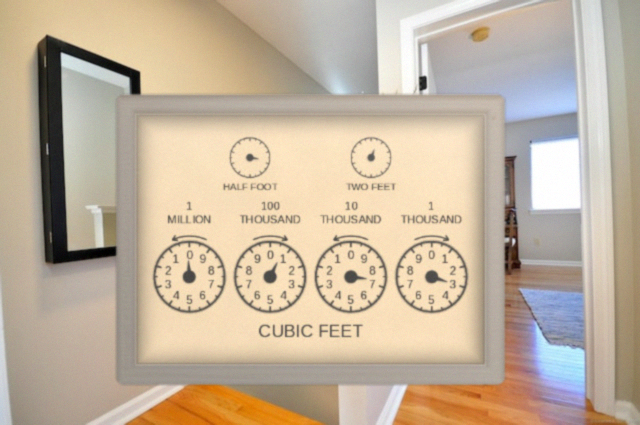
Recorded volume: 7300; ft³
